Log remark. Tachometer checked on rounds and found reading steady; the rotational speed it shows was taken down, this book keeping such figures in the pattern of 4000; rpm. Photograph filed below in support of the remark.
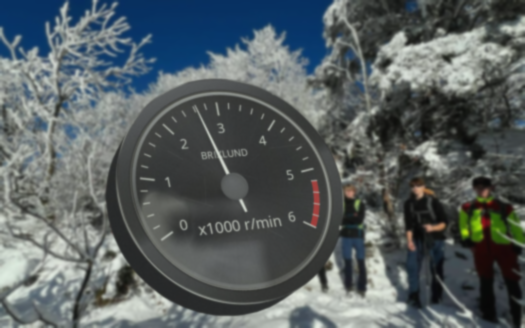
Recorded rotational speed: 2600; rpm
